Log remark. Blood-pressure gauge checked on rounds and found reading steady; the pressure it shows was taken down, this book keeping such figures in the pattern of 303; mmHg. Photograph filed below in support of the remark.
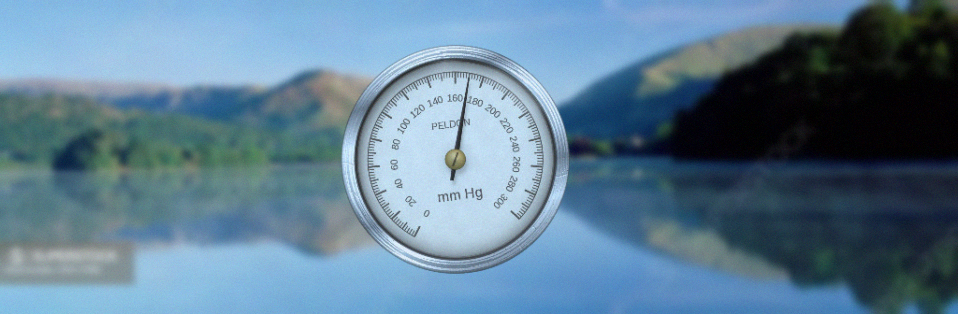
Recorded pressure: 170; mmHg
